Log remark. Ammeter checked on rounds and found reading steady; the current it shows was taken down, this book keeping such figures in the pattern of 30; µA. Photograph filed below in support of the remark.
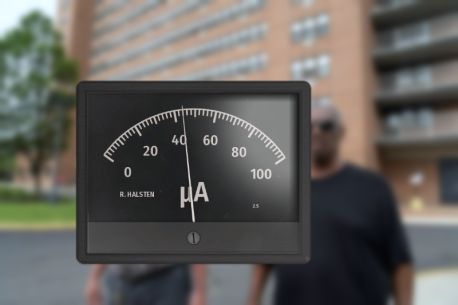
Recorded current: 44; µA
